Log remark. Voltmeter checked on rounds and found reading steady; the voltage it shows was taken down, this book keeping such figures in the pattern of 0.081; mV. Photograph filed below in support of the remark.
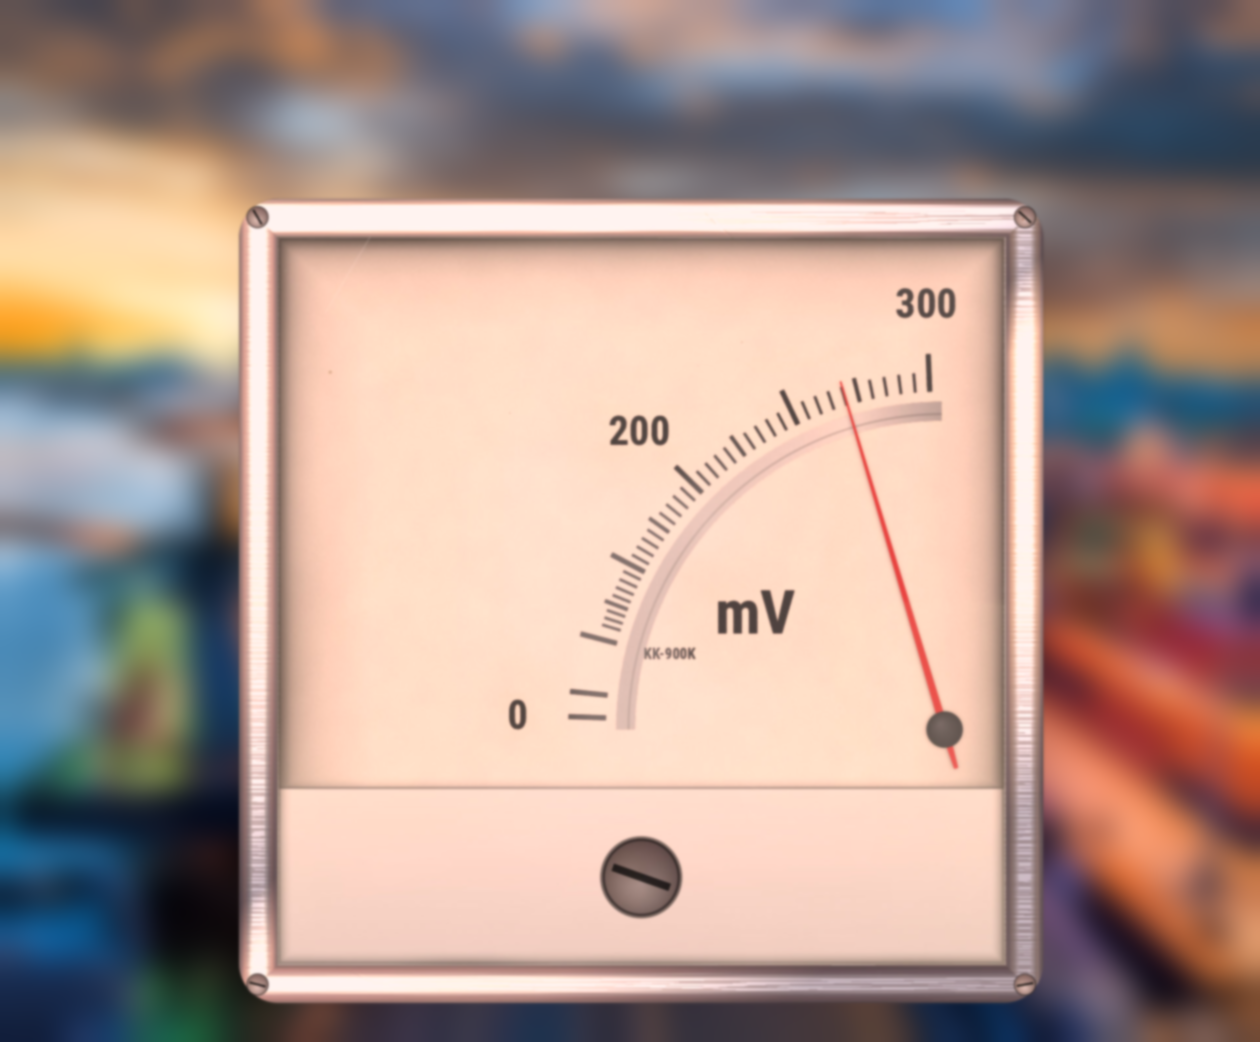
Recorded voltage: 270; mV
